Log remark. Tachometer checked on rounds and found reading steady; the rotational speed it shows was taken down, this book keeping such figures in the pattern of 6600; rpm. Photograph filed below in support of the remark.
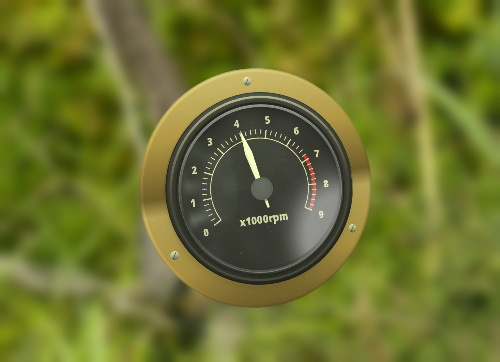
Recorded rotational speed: 4000; rpm
